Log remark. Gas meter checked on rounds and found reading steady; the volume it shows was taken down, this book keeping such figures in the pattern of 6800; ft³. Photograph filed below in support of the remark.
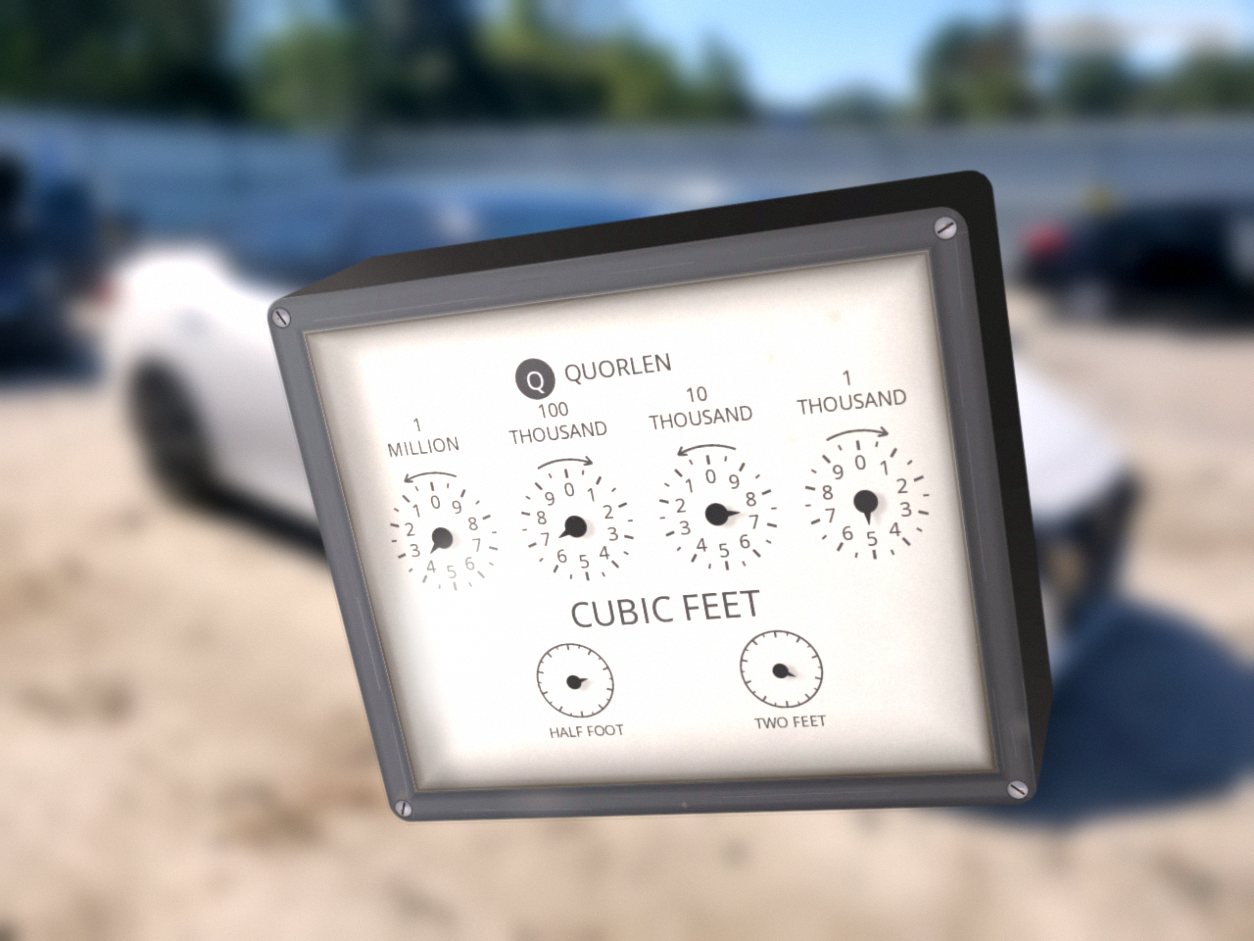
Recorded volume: 367500; ft³
